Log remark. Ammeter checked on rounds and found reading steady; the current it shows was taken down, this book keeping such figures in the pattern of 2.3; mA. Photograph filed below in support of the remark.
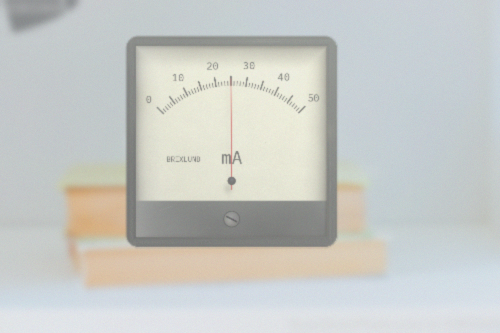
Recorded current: 25; mA
